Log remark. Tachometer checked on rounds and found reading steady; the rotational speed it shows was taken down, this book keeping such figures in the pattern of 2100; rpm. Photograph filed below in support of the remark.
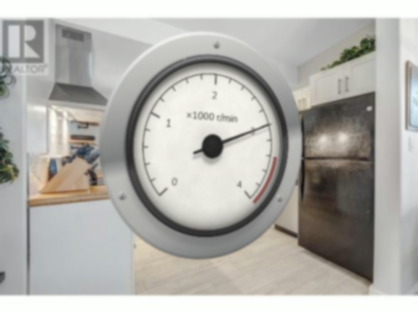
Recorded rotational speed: 3000; rpm
